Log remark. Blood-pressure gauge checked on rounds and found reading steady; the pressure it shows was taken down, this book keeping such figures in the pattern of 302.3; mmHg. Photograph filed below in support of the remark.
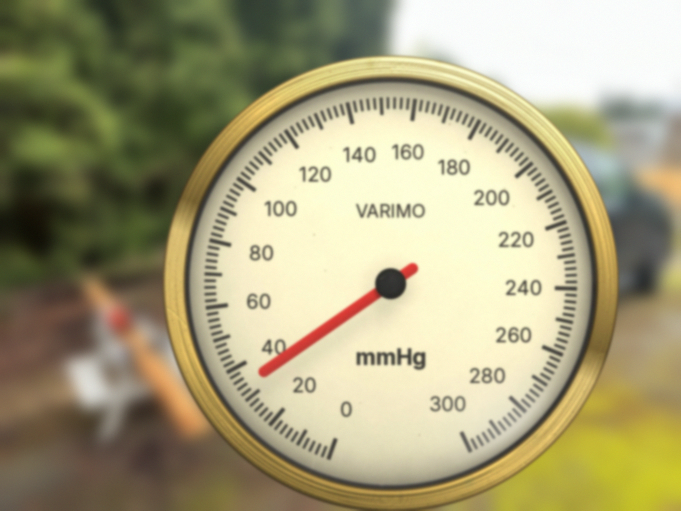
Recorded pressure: 34; mmHg
